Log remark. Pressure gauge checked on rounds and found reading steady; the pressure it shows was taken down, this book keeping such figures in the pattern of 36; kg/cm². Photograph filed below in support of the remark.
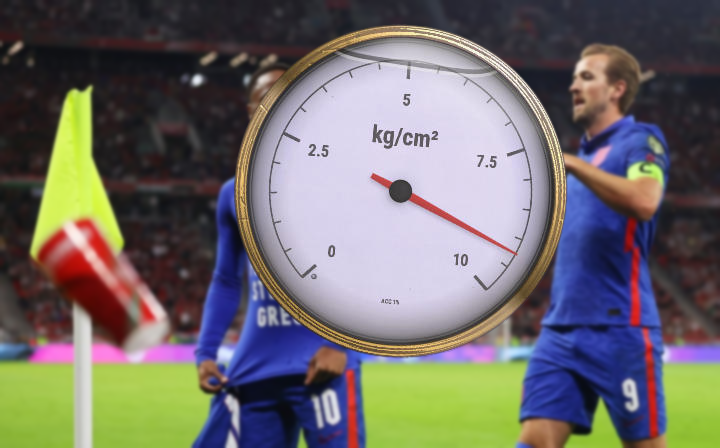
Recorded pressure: 9.25; kg/cm²
